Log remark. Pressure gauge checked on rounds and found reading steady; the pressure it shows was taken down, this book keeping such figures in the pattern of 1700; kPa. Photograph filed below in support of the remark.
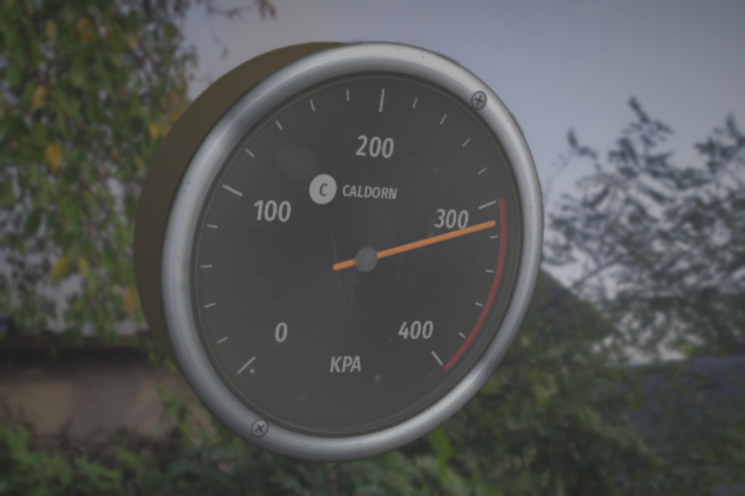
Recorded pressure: 310; kPa
